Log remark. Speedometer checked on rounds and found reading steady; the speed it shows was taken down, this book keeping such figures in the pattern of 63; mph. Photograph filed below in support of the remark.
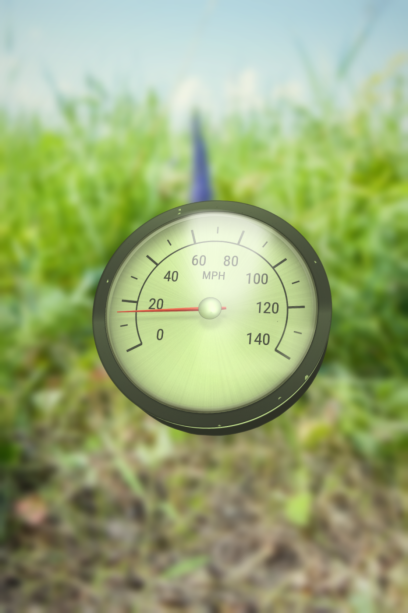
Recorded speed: 15; mph
